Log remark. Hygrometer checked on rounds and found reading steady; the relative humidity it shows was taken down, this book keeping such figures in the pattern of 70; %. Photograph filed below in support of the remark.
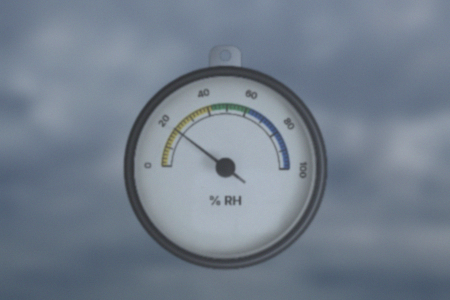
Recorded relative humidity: 20; %
